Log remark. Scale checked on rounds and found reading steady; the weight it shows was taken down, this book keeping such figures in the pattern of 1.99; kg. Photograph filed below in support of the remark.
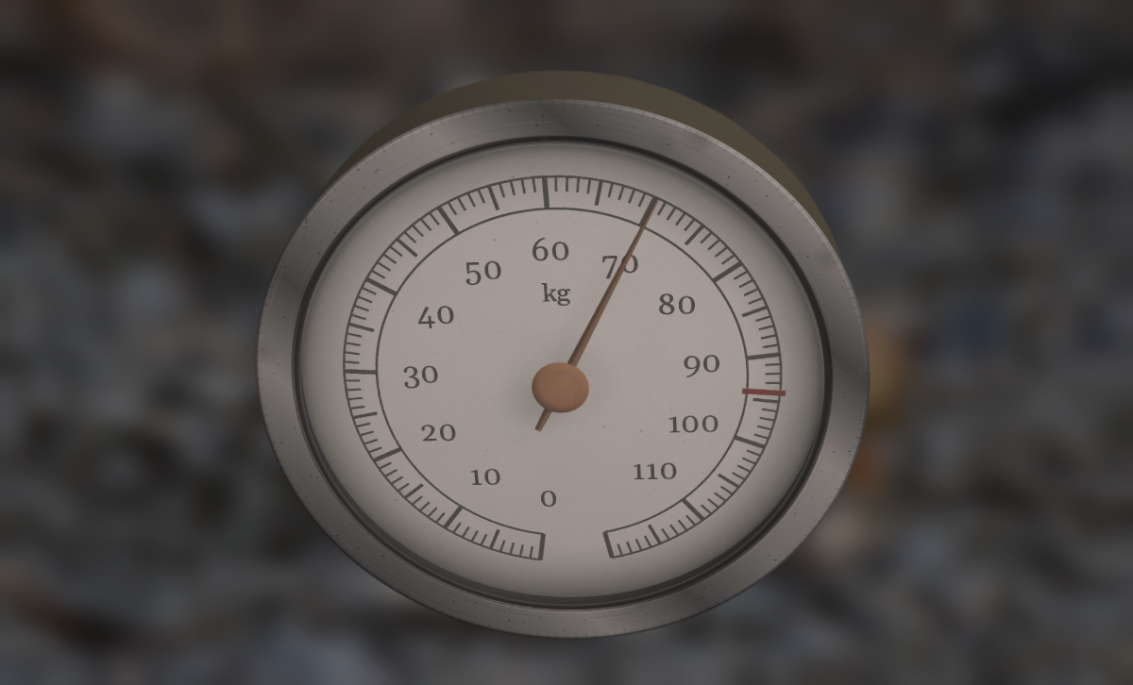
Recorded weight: 70; kg
